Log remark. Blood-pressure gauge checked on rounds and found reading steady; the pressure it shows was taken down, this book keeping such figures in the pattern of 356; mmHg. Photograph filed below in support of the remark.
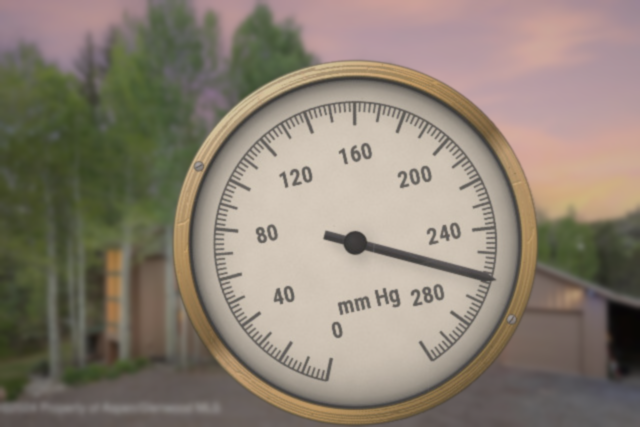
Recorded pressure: 260; mmHg
